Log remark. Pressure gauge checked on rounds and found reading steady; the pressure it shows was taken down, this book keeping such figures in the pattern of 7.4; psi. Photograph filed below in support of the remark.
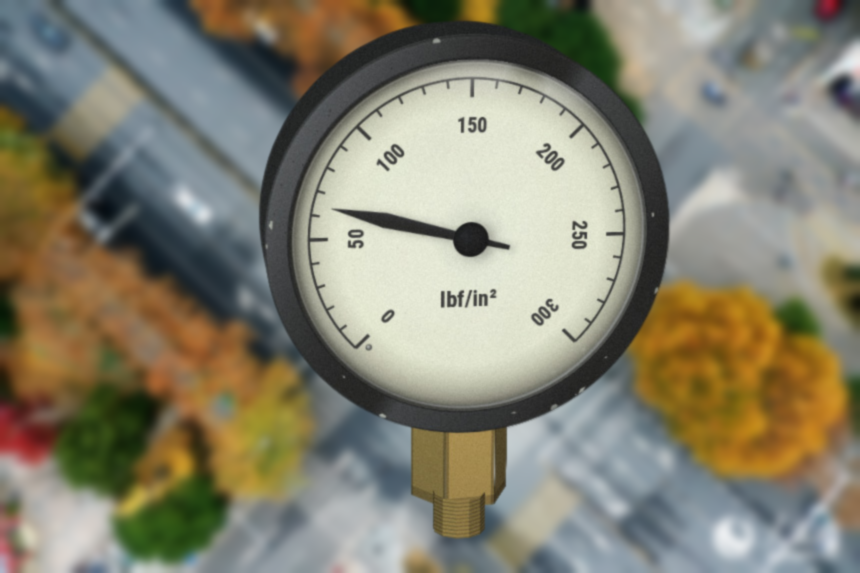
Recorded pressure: 65; psi
